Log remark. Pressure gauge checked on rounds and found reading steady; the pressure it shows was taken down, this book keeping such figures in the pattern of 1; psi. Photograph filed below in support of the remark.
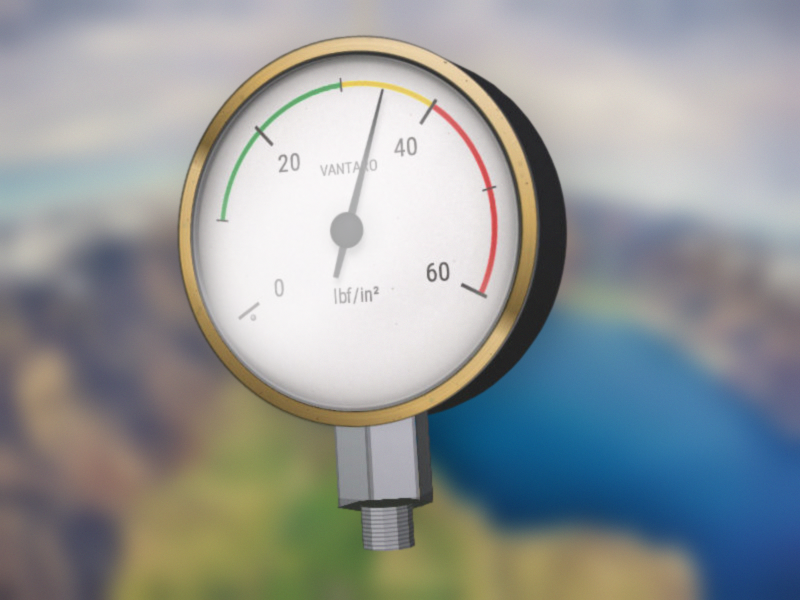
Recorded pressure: 35; psi
